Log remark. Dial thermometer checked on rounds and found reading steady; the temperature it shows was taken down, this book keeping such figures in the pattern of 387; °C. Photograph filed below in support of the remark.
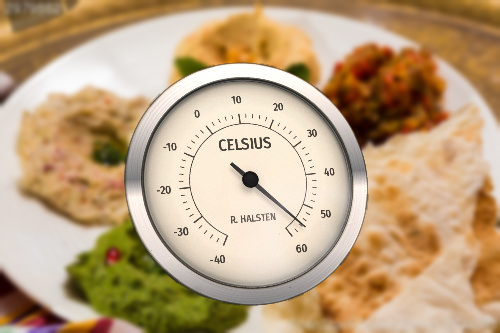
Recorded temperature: 56; °C
